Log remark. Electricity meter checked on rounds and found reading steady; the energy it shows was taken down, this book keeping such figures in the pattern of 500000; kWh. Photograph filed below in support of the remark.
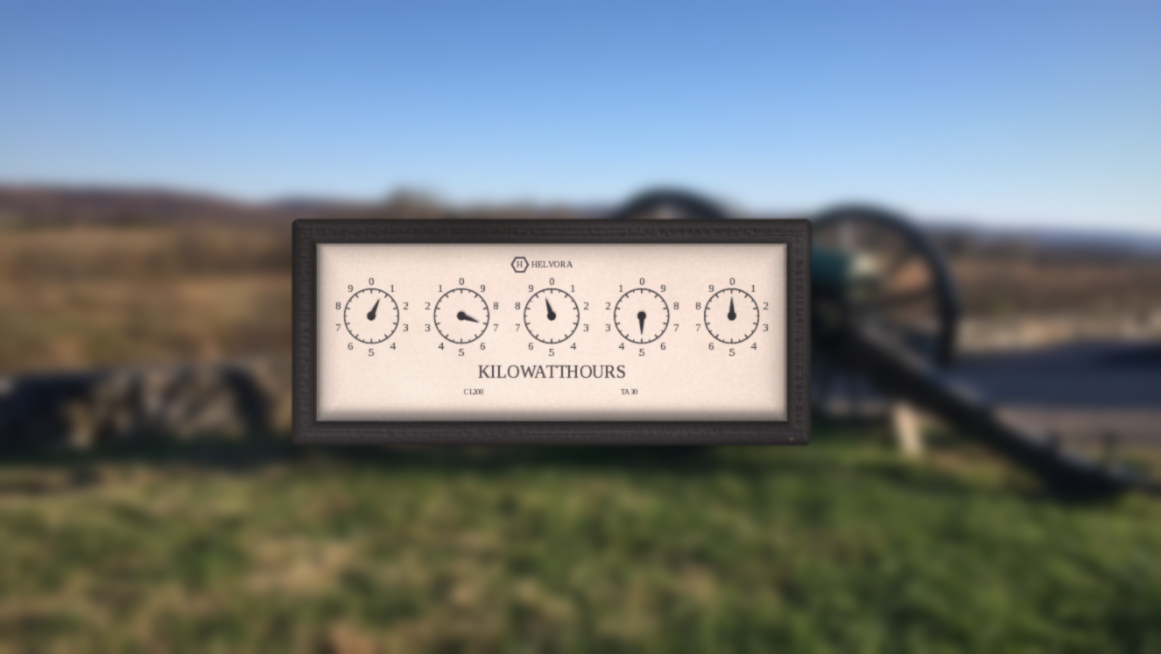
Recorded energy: 6950; kWh
